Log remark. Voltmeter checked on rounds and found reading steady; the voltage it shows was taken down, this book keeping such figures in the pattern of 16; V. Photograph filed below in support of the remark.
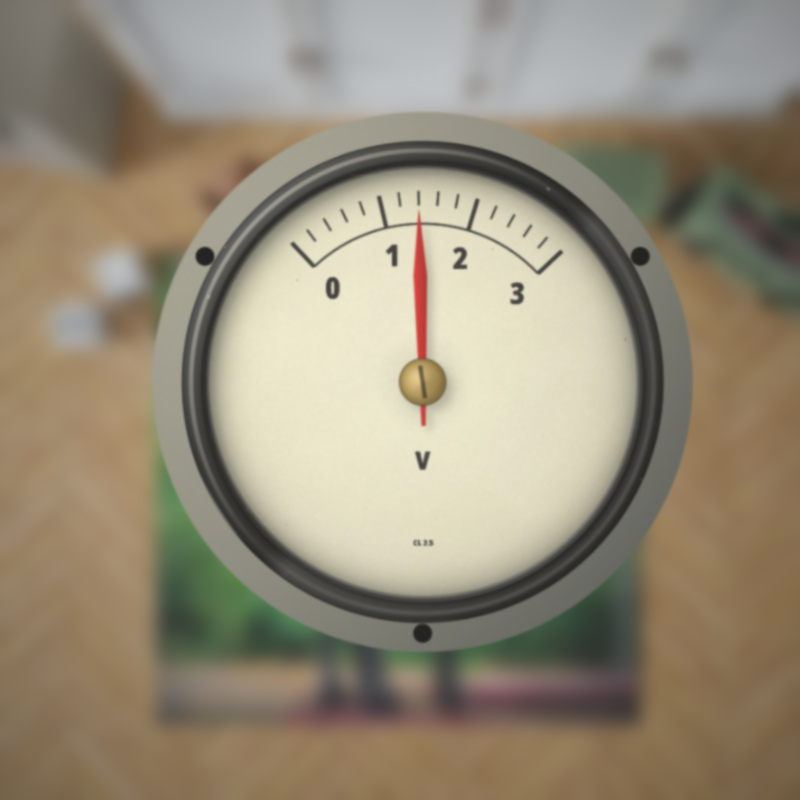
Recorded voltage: 1.4; V
